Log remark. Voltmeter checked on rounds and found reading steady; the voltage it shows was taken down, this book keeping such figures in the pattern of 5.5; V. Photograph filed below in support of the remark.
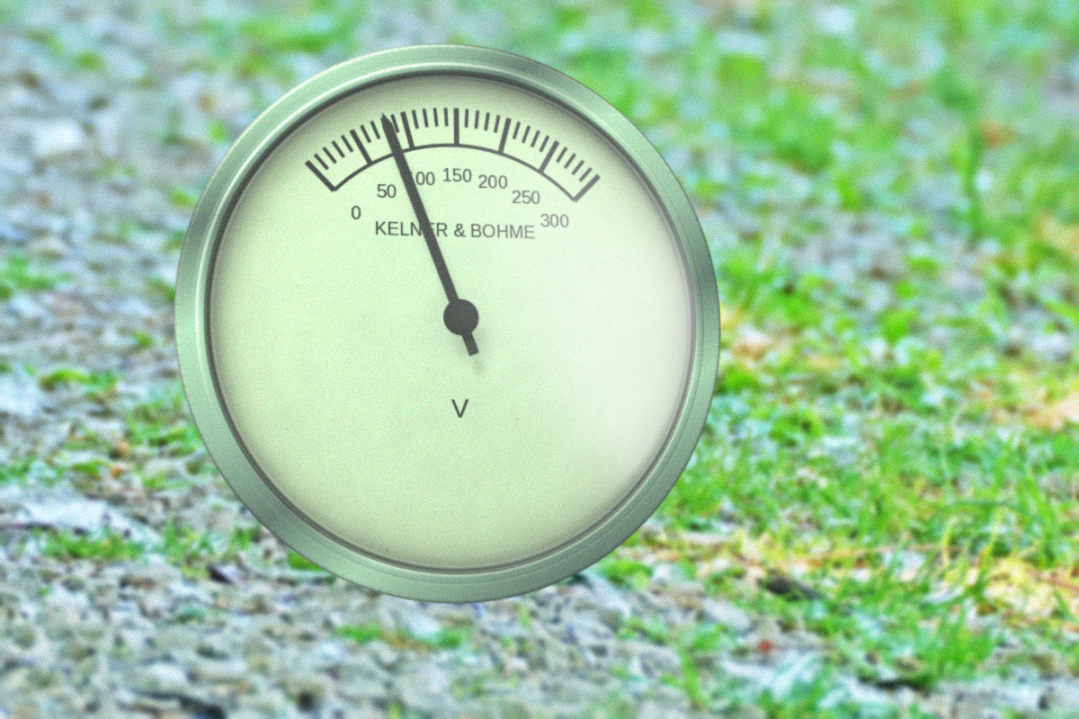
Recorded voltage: 80; V
